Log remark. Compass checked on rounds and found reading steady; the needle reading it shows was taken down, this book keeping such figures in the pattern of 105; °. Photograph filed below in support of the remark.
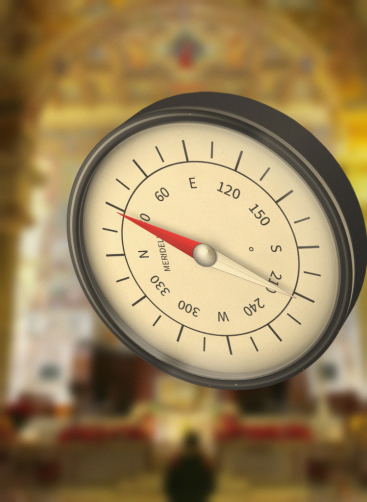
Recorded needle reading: 30; °
